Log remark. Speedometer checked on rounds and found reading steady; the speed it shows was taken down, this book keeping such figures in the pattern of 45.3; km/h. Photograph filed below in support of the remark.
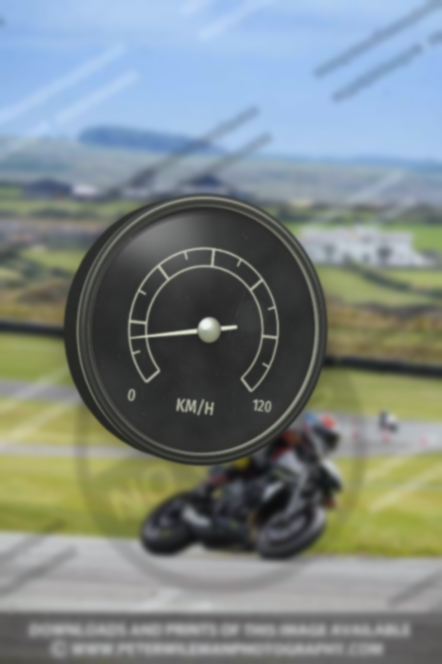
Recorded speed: 15; km/h
